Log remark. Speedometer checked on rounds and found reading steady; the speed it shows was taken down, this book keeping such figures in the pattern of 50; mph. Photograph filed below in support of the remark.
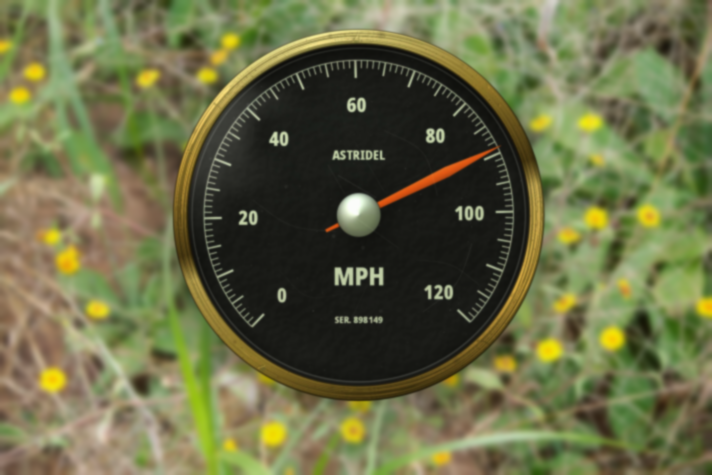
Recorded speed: 89; mph
